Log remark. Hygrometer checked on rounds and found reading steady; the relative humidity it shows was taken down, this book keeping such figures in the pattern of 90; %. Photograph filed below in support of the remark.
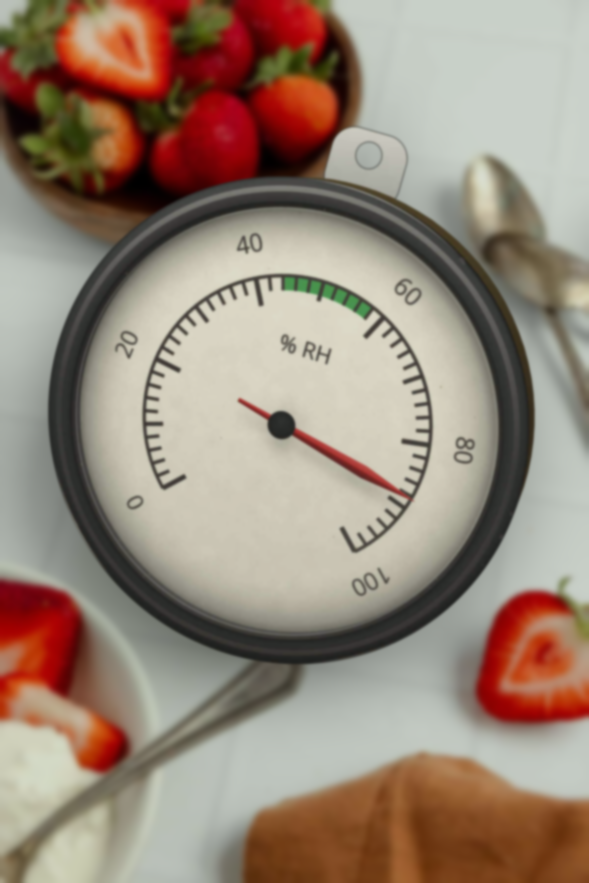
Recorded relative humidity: 88; %
